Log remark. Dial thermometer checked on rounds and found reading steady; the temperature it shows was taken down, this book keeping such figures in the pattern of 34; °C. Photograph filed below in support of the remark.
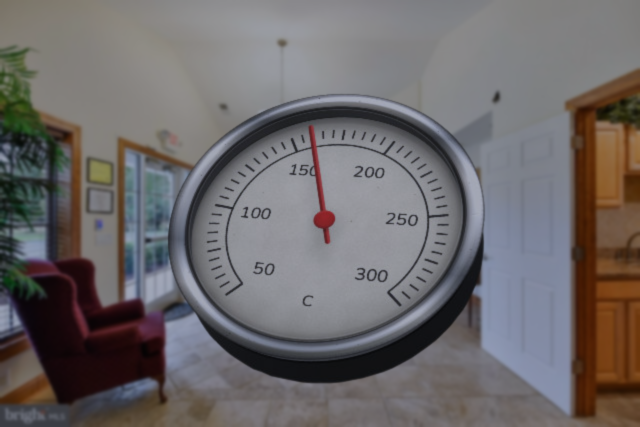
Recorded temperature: 160; °C
